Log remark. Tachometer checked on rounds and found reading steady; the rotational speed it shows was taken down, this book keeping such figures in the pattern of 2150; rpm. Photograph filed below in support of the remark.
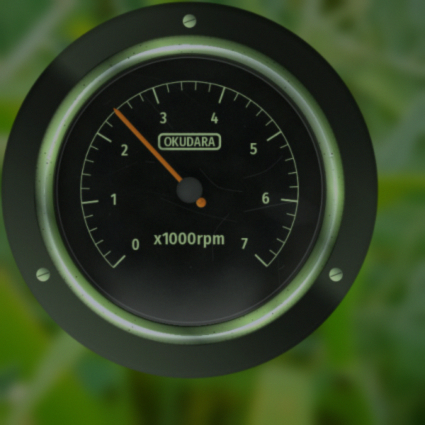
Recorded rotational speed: 2400; rpm
